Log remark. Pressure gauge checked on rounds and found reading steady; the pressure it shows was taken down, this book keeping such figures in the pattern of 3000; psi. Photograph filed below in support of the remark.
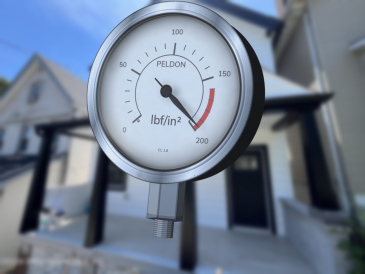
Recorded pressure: 195; psi
